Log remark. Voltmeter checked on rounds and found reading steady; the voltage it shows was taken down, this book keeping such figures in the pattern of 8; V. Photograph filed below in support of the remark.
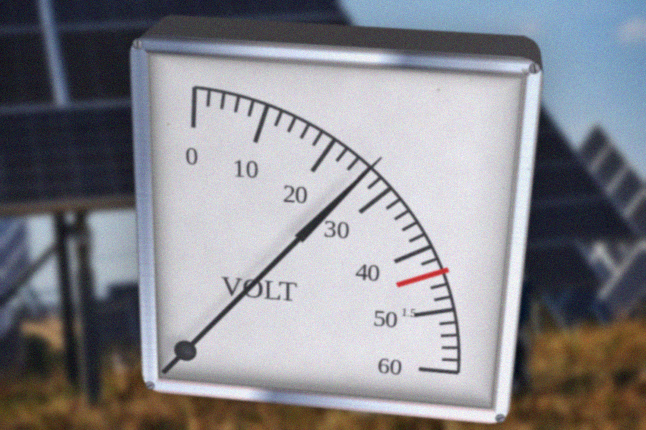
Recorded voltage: 26; V
